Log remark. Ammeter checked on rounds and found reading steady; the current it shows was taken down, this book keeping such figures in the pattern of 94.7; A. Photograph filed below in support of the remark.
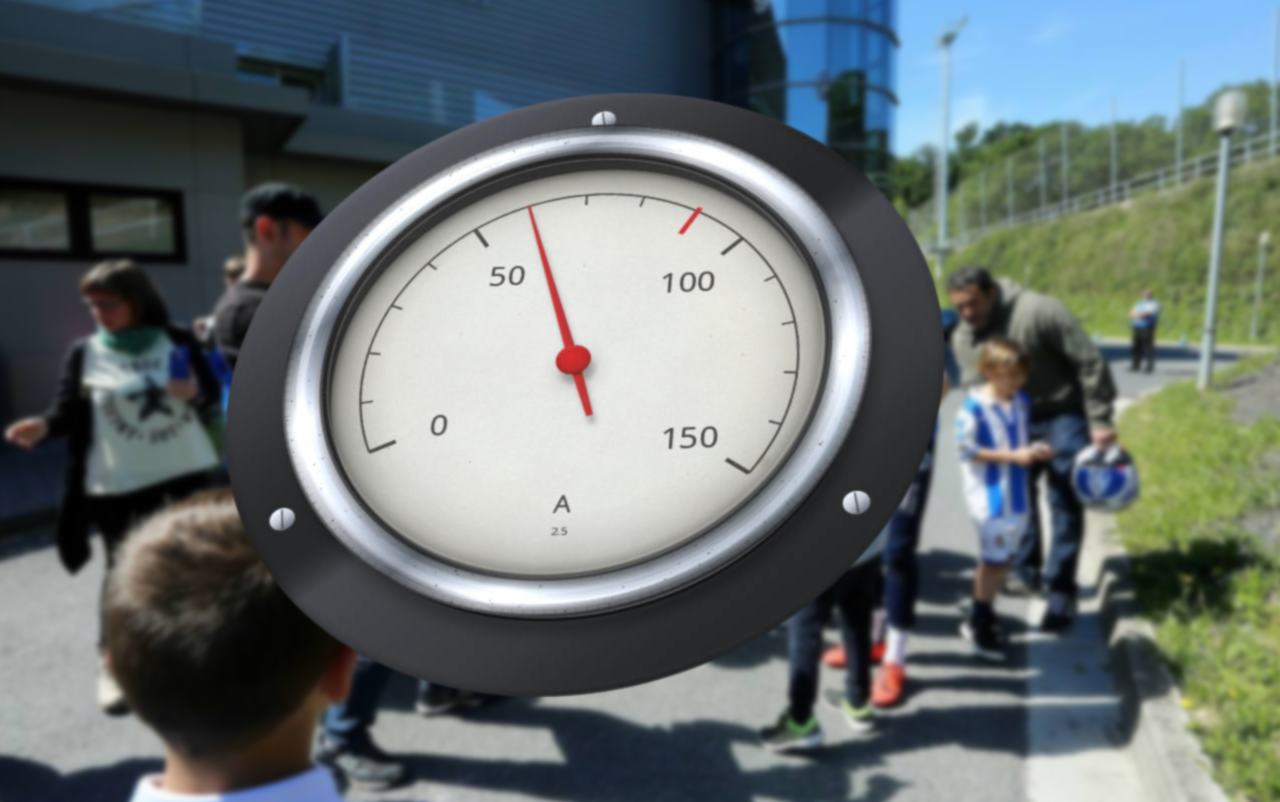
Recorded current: 60; A
